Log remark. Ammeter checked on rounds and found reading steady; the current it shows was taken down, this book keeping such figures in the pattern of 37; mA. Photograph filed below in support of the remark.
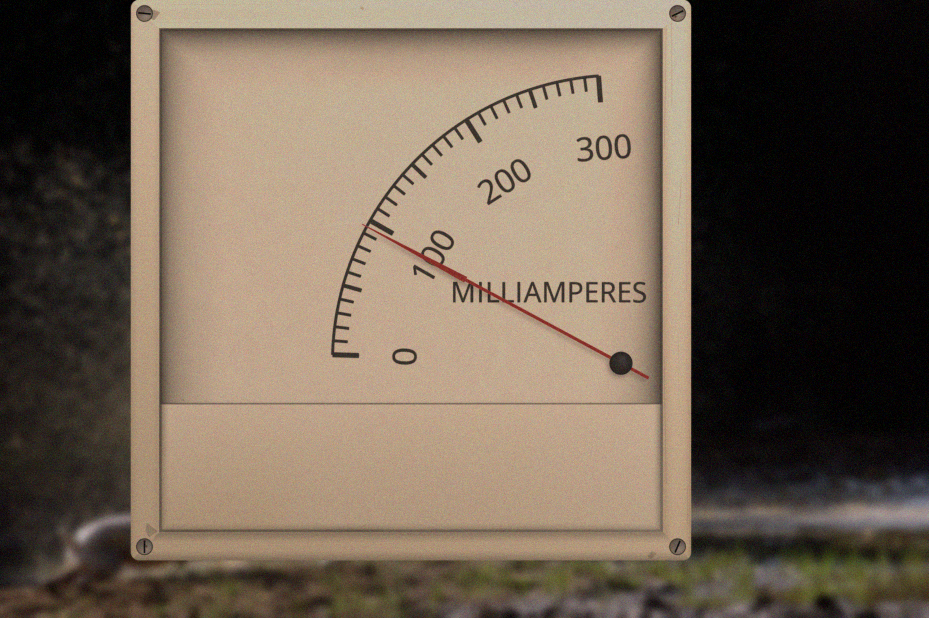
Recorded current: 95; mA
